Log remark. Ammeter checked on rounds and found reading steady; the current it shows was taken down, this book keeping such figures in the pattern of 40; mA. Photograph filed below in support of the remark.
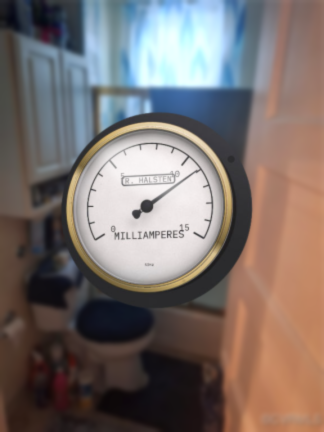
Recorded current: 11; mA
